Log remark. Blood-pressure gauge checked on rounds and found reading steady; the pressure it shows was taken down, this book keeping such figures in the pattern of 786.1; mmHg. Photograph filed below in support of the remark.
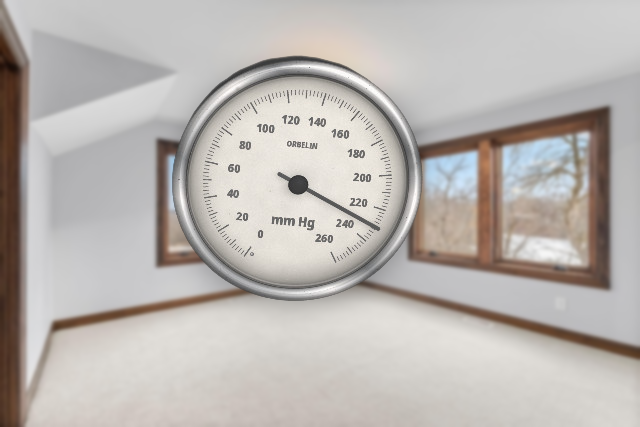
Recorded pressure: 230; mmHg
